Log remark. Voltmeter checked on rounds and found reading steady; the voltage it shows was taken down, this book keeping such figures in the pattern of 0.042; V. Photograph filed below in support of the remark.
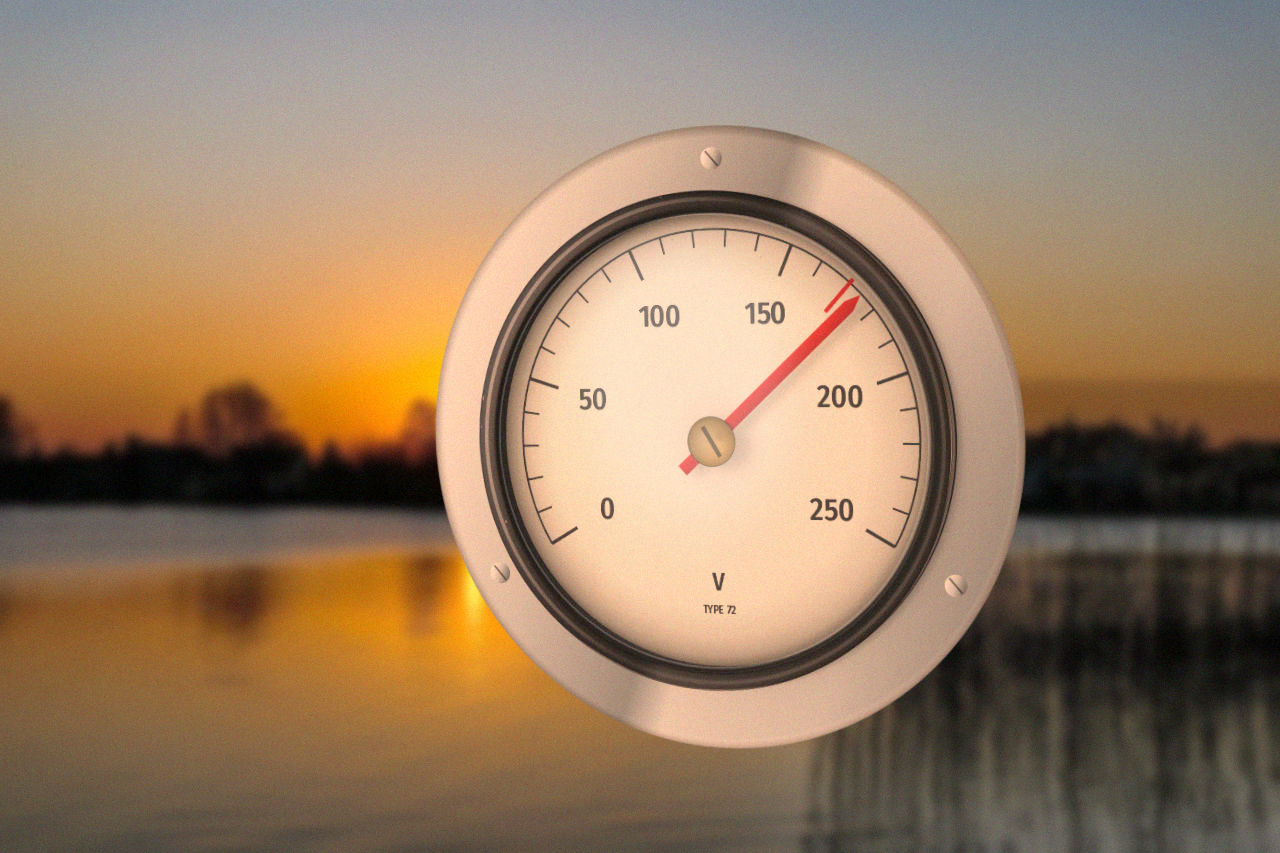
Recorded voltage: 175; V
